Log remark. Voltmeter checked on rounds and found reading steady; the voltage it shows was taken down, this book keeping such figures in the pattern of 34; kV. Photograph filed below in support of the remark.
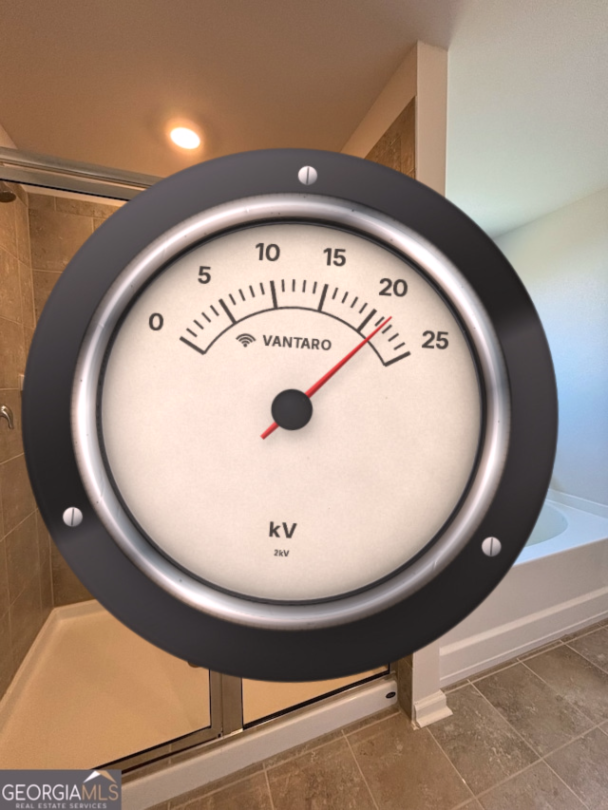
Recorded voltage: 21.5; kV
